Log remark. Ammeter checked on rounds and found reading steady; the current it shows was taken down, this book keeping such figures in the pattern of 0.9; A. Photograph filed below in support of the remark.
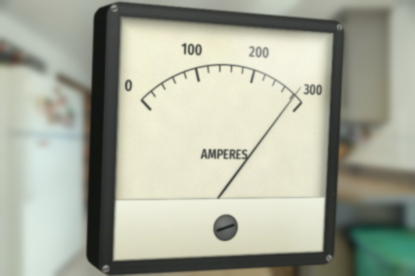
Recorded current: 280; A
